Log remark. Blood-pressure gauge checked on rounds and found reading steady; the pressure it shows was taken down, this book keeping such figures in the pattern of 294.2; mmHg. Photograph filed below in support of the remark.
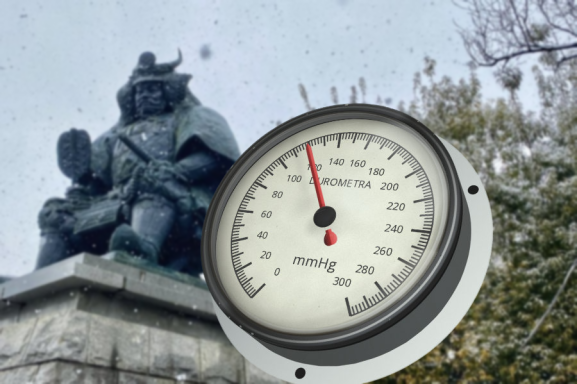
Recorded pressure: 120; mmHg
